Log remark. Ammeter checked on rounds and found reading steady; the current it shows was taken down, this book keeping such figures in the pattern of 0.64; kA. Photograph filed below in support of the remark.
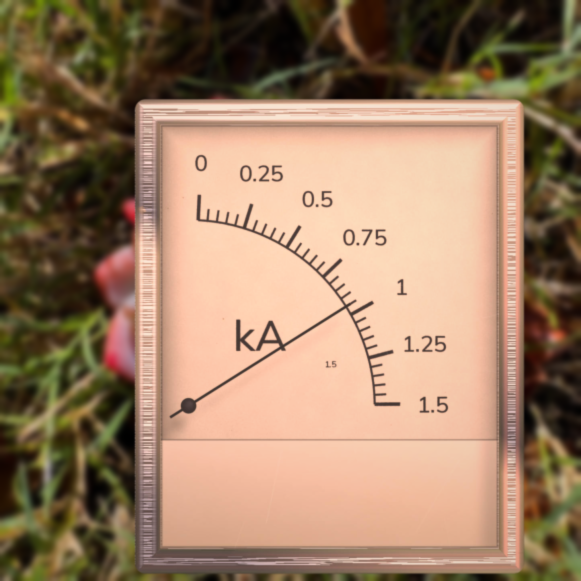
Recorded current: 0.95; kA
